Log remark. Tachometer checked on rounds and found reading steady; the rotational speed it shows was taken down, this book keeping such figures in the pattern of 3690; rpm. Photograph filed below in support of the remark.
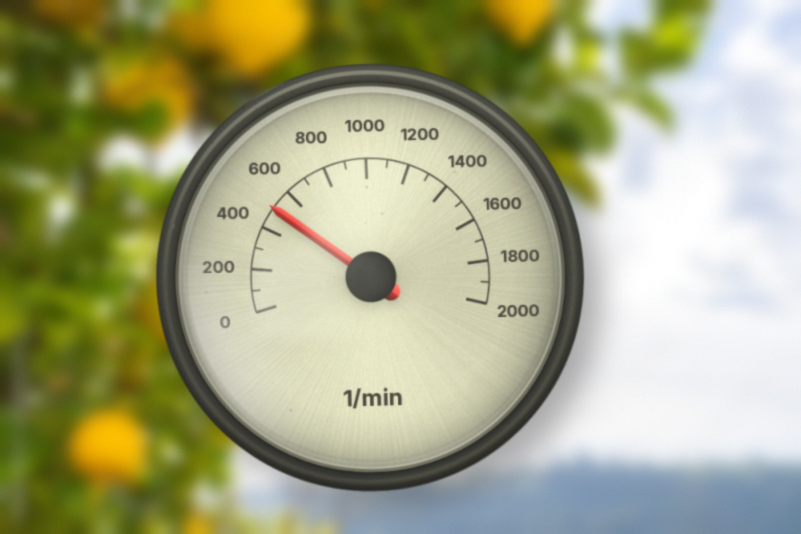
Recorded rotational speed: 500; rpm
